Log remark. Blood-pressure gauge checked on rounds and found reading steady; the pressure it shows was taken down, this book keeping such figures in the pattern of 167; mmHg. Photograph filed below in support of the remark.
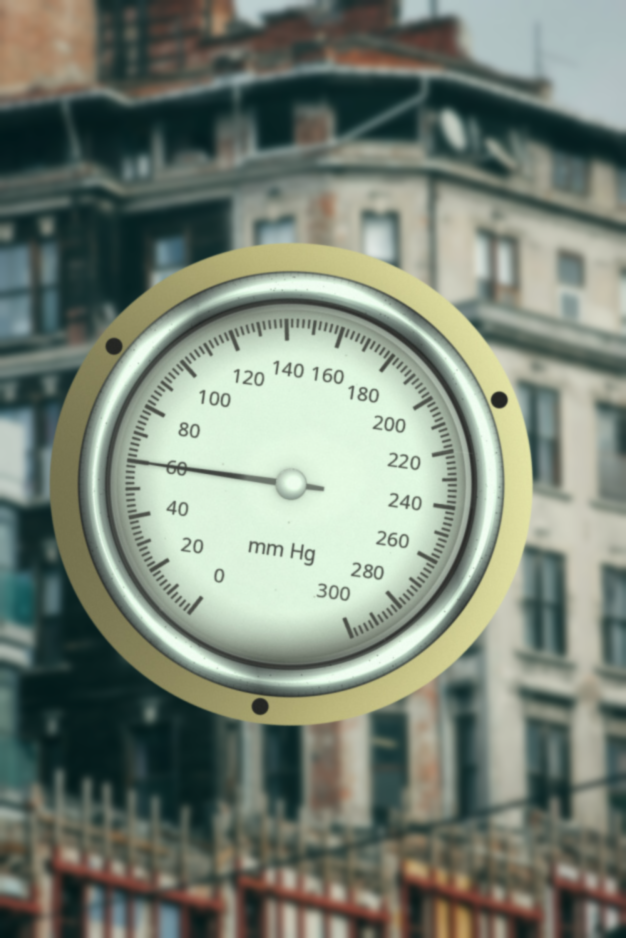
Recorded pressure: 60; mmHg
